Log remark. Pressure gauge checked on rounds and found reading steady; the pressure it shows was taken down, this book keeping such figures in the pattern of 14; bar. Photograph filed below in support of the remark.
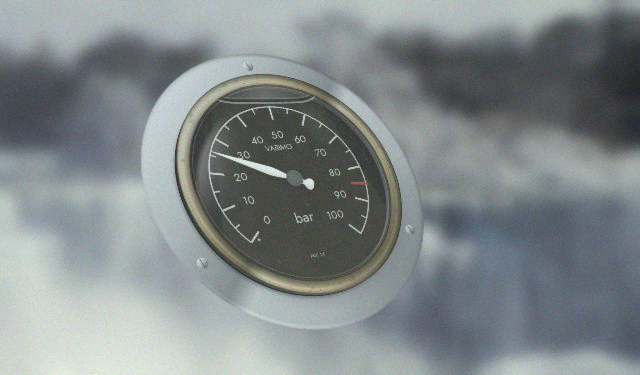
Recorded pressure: 25; bar
